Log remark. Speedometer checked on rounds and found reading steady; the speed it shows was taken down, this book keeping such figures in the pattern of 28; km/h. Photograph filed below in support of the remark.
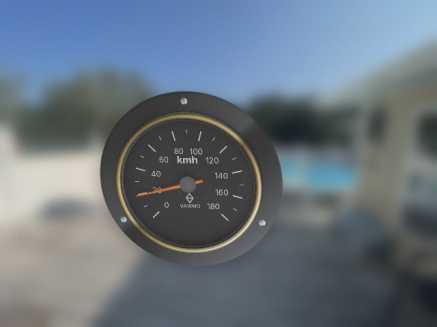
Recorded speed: 20; km/h
